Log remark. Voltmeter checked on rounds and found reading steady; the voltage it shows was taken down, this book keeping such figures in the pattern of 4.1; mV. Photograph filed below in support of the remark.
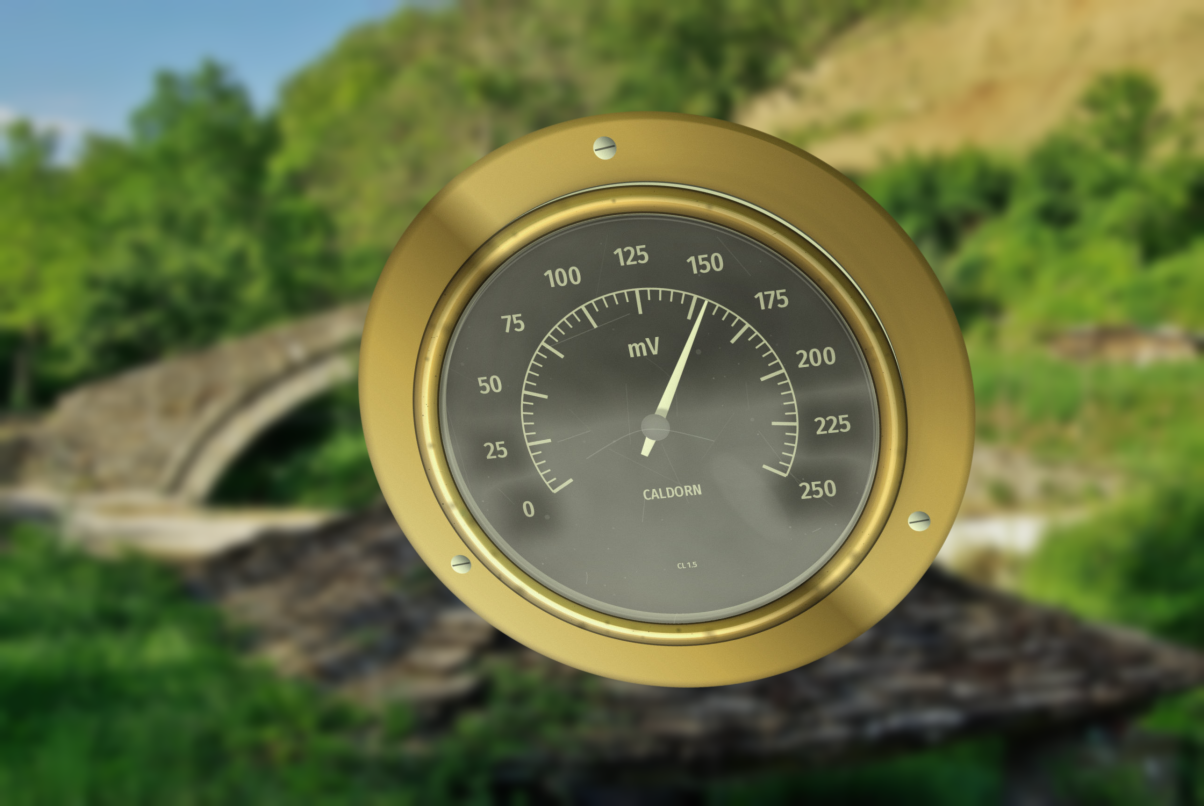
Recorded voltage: 155; mV
